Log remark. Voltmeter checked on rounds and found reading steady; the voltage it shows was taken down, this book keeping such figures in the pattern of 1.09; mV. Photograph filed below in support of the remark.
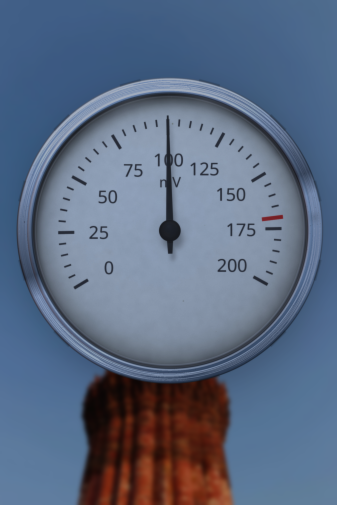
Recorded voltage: 100; mV
